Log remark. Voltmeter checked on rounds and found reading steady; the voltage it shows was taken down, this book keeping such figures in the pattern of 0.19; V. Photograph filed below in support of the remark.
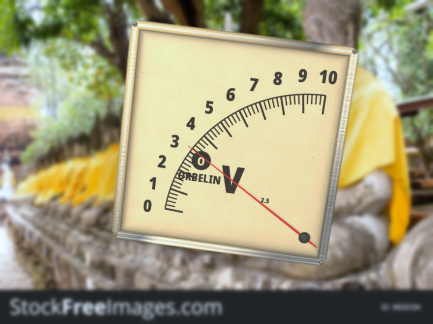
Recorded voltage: 3.2; V
